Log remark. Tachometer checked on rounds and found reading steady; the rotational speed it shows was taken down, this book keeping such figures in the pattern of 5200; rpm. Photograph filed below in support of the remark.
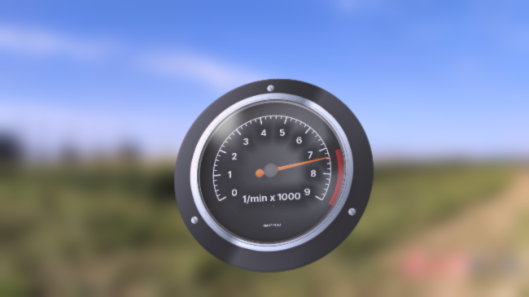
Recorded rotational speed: 7400; rpm
